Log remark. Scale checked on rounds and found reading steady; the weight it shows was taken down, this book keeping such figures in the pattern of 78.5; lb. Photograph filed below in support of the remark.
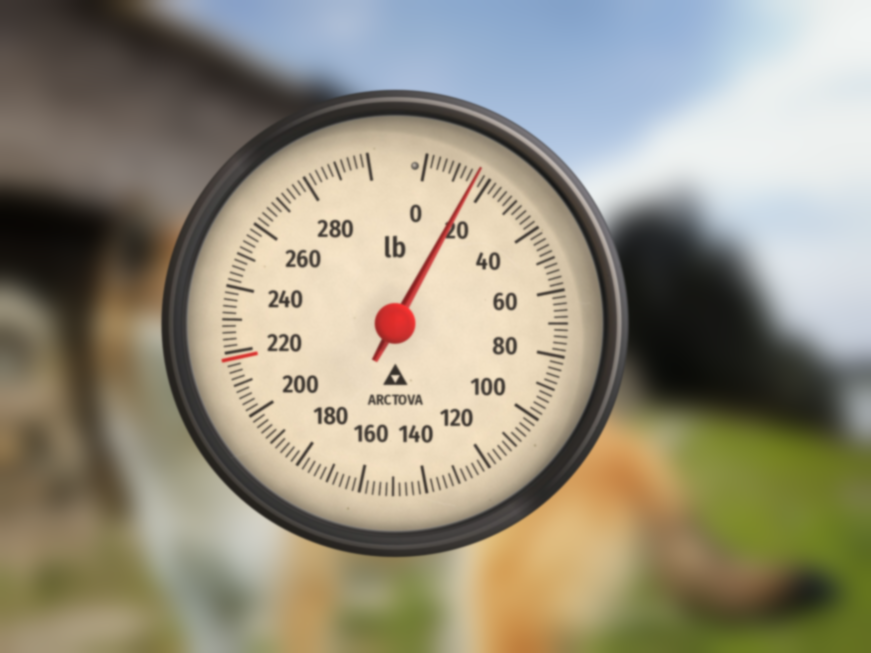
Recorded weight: 16; lb
